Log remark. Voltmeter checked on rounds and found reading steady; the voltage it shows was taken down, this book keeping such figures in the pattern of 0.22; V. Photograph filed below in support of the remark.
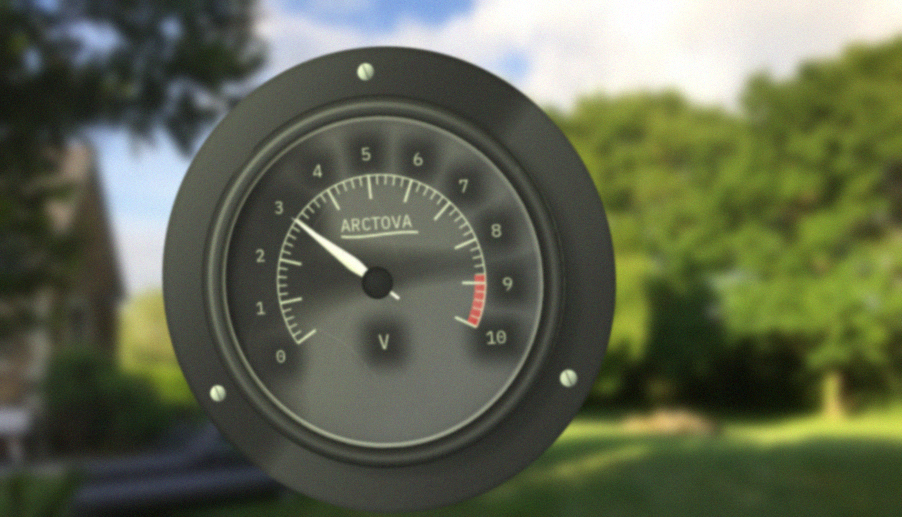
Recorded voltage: 3; V
